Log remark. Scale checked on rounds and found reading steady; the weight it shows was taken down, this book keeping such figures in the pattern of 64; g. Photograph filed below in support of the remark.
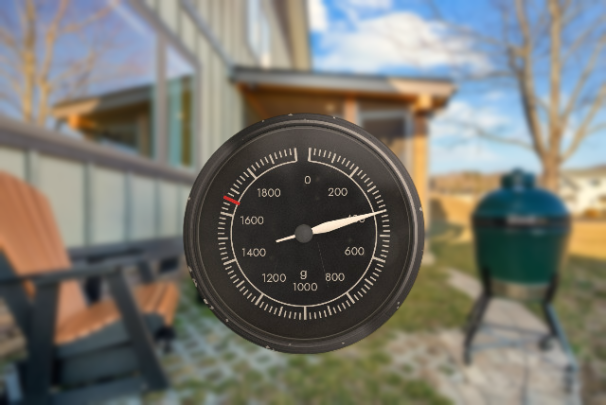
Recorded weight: 400; g
